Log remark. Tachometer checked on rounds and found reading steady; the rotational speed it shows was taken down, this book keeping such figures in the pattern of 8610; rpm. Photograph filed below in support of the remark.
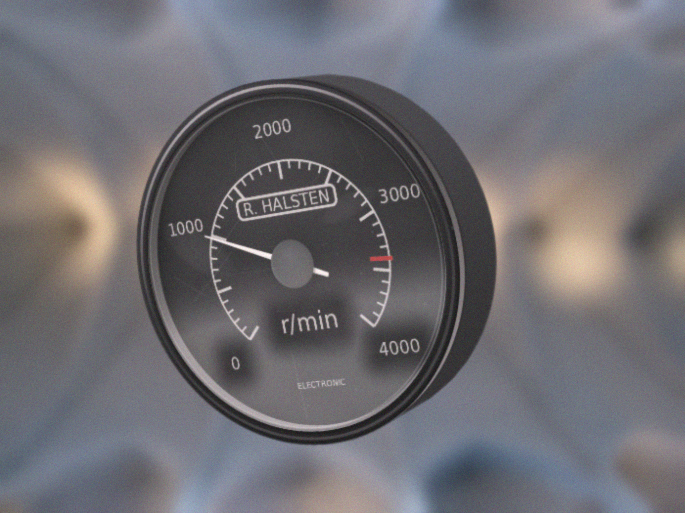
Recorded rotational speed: 1000; rpm
